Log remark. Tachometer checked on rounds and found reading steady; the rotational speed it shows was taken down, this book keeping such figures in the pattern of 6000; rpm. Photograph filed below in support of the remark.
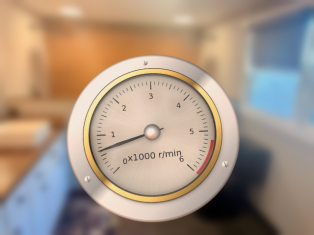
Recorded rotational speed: 600; rpm
